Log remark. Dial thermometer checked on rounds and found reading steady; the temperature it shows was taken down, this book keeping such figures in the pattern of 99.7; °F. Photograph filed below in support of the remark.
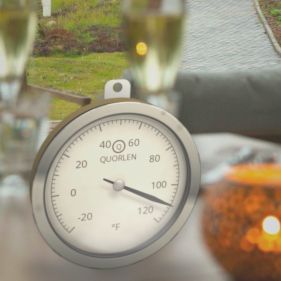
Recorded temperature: 110; °F
